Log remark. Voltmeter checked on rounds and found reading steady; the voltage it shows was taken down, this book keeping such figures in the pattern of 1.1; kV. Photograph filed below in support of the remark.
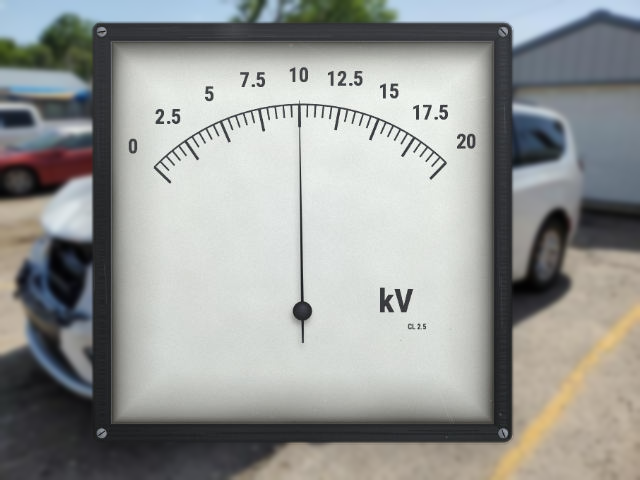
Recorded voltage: 10; kV
